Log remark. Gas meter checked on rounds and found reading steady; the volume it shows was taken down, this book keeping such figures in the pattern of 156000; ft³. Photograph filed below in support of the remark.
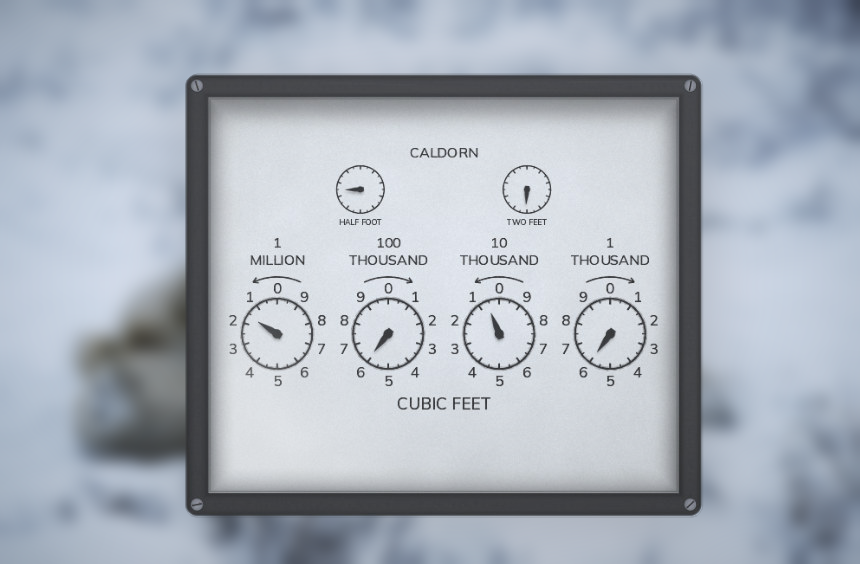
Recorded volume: 160600; ft³
